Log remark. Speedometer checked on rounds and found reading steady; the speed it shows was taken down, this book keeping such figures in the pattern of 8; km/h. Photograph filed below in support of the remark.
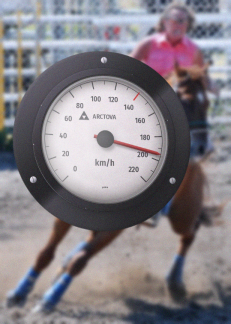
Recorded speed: 195; km/h
